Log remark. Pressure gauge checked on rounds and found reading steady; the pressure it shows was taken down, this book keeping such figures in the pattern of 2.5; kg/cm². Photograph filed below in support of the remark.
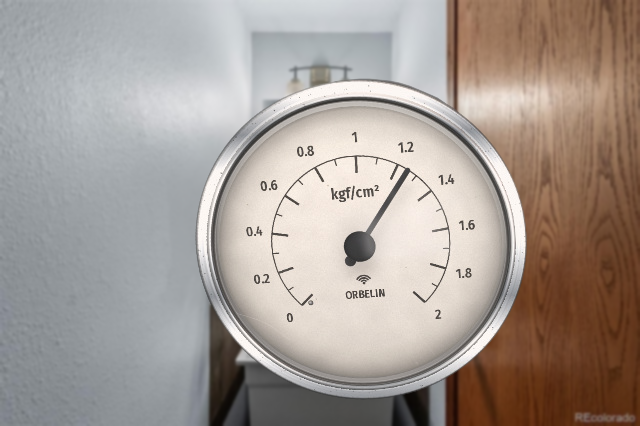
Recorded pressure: 1.25; kg/cm²
